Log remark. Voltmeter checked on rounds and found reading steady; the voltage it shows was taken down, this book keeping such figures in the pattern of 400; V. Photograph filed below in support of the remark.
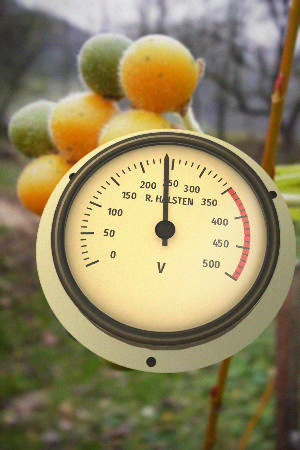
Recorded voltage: 240; V
